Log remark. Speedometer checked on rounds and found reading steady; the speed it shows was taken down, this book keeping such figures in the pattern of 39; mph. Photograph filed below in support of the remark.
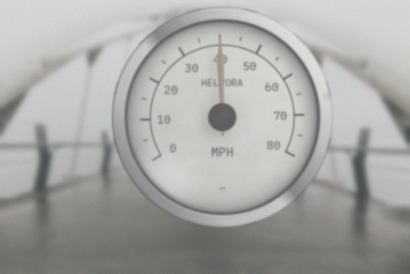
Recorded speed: 40; mph
